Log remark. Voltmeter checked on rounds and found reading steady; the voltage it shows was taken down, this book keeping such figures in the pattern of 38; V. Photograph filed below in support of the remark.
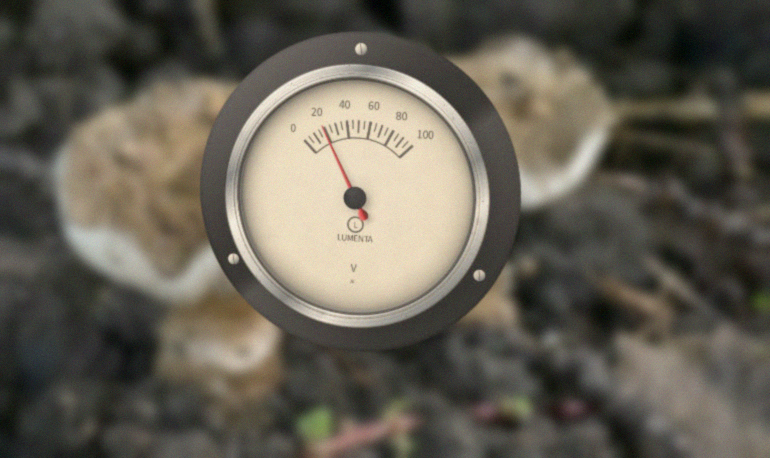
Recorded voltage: 20; V
